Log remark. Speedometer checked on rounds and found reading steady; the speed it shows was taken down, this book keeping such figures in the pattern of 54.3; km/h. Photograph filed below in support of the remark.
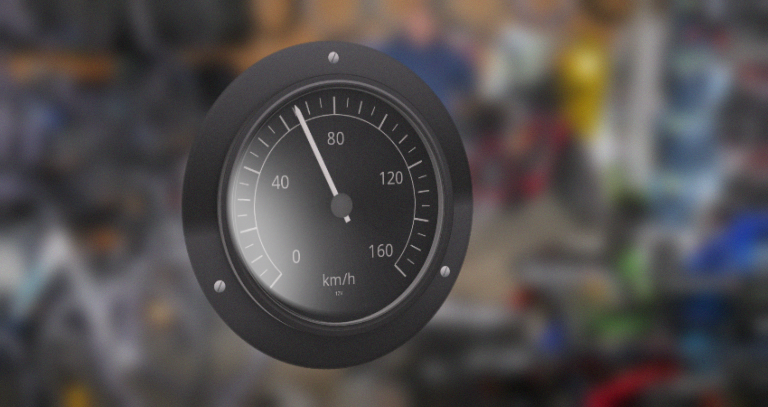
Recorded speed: 65; km/h
